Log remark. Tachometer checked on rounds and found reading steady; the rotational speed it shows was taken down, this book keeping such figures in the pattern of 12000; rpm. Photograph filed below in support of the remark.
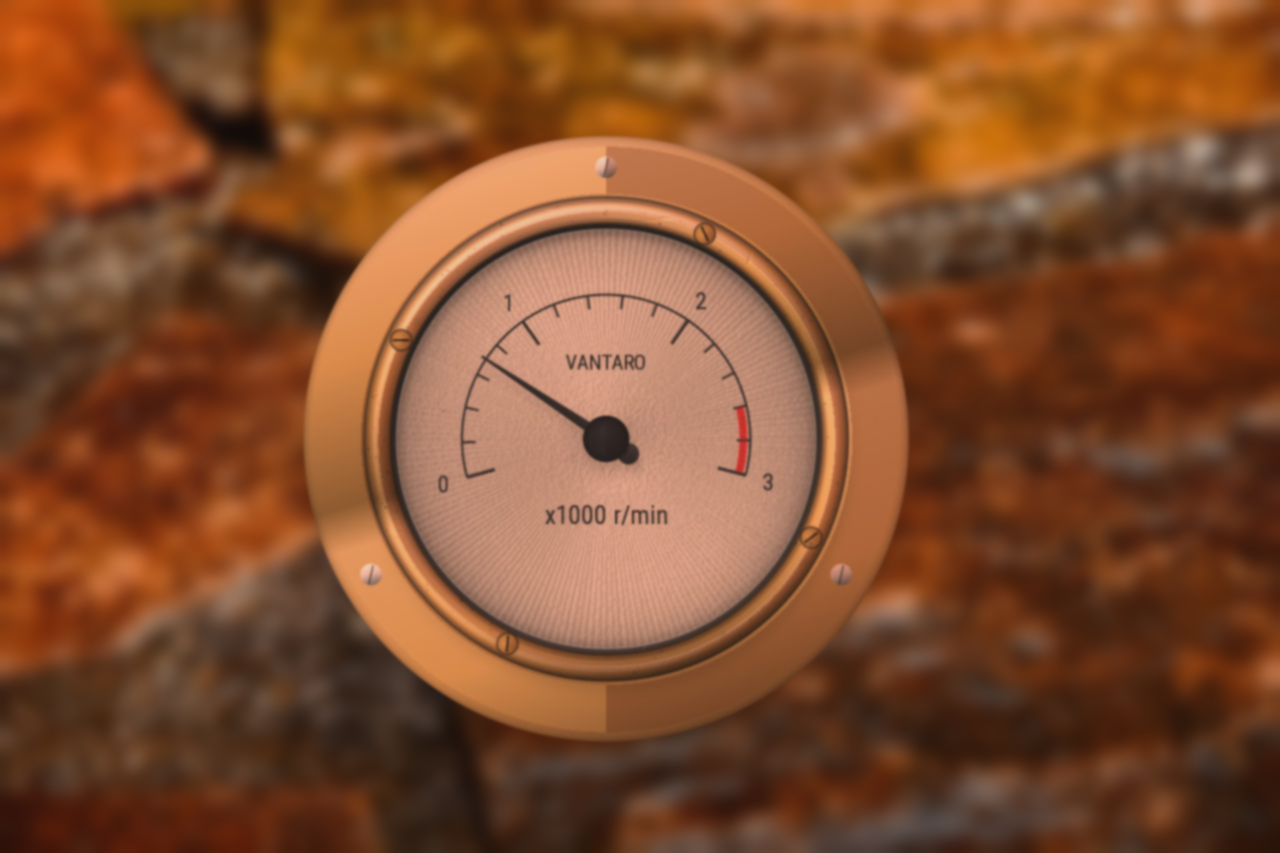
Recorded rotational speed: 700; rpm
